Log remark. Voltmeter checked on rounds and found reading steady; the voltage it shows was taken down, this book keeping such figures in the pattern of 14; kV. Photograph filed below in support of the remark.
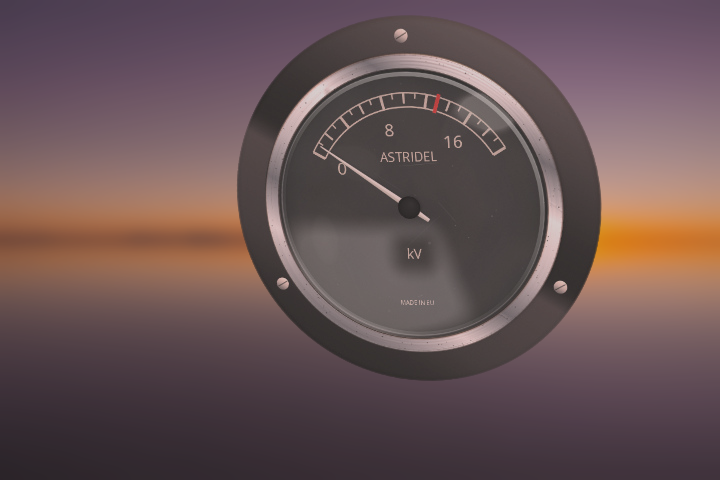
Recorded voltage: 1; kV
